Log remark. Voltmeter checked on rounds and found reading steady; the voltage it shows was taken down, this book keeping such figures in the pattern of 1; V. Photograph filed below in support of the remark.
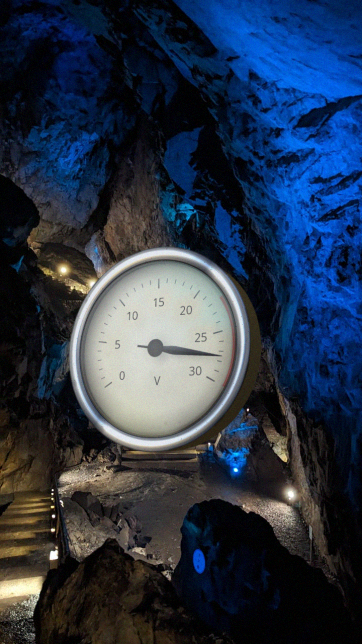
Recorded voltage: 27.5; V
